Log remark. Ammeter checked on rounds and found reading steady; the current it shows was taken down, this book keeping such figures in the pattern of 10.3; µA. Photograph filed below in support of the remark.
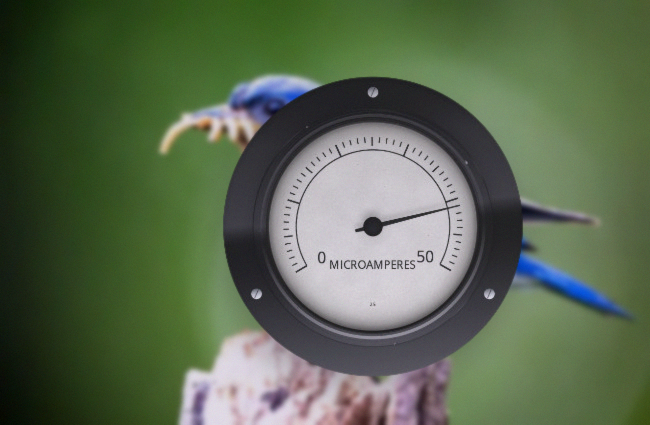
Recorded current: 41; µA
